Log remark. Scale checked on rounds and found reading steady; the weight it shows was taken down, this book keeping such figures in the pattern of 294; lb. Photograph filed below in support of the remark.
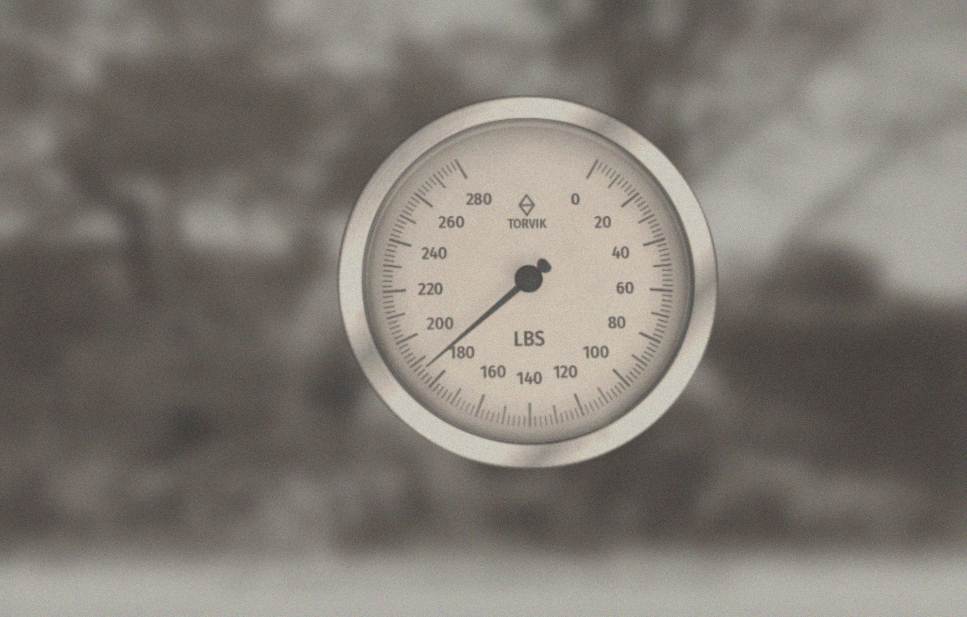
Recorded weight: 186; lb
